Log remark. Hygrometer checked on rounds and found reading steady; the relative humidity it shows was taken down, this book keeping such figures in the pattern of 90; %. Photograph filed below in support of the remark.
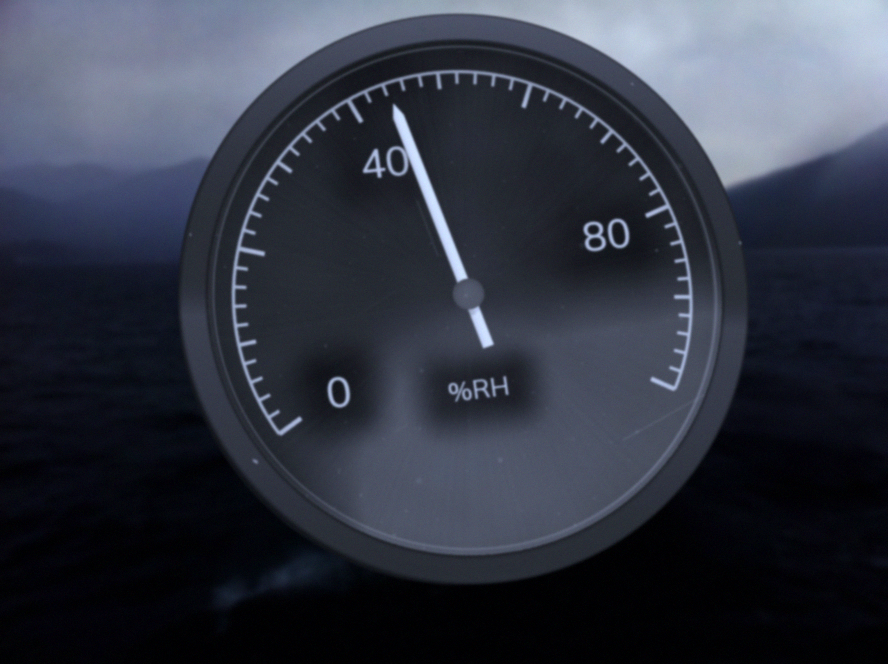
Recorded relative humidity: 44; %
